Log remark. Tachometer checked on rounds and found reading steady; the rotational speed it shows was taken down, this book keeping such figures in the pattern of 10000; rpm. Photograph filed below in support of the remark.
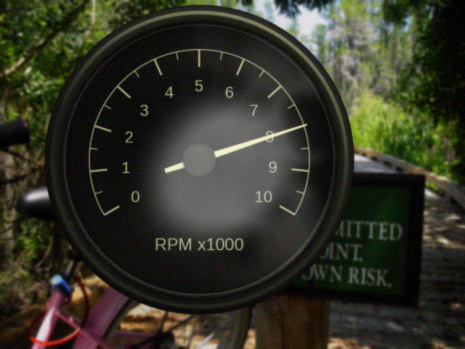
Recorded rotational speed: 8000; rpm
